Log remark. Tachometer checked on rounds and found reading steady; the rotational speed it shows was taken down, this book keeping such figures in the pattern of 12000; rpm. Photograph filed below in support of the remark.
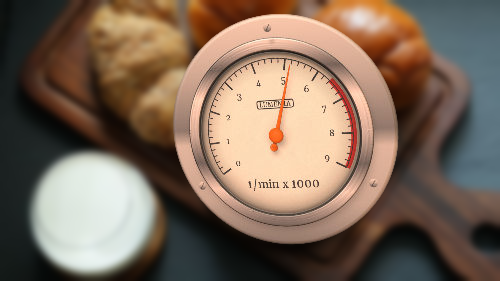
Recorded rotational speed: 5200; rpm
